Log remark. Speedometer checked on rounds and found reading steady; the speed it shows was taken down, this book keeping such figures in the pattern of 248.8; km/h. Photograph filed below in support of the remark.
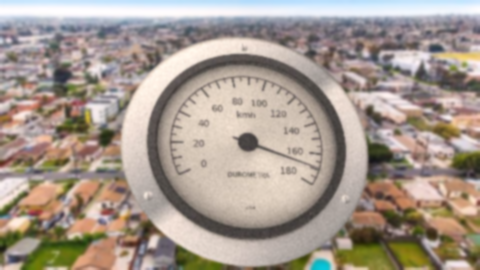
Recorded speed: 170; km/h
